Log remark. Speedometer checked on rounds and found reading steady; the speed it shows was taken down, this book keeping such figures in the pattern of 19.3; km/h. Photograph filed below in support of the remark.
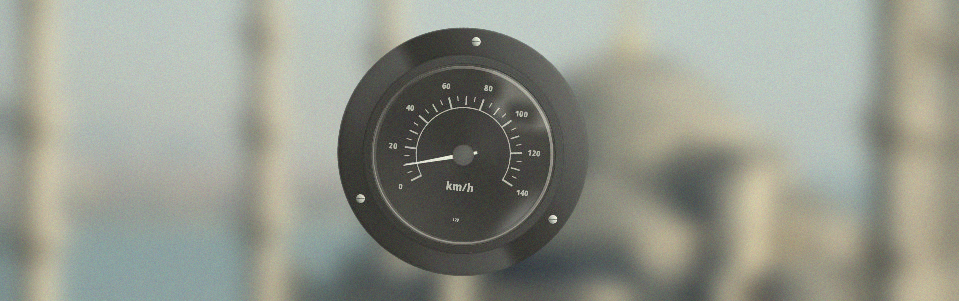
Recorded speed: 10; km/h
